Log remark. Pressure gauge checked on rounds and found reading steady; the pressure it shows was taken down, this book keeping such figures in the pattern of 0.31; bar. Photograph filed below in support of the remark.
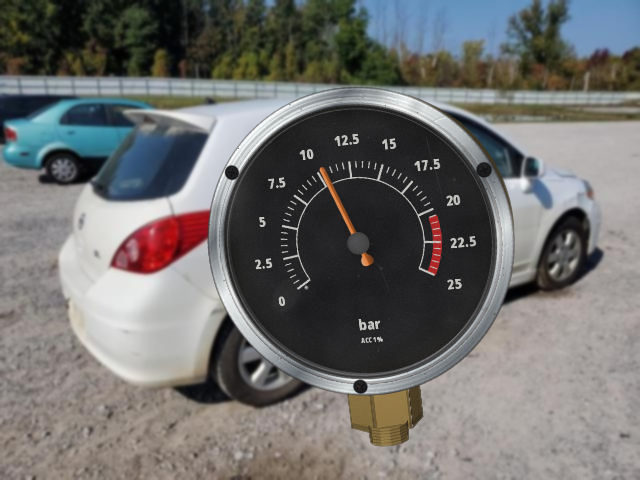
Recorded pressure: 10.5; bar
